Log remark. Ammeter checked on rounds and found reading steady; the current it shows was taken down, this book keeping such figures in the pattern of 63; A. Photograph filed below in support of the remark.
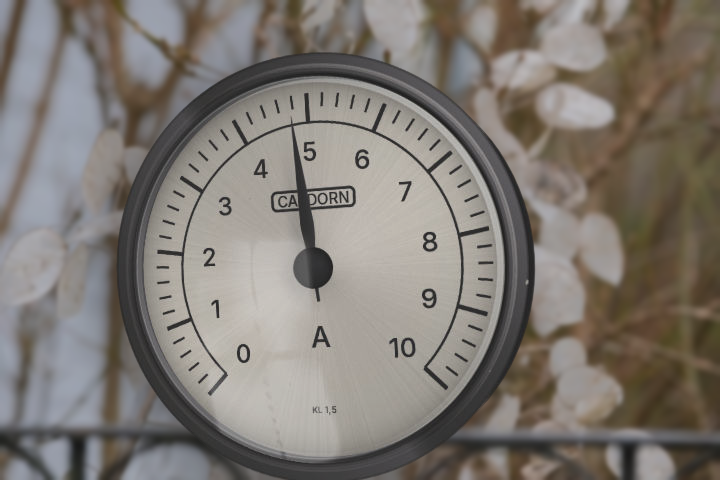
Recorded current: 4.8; A
